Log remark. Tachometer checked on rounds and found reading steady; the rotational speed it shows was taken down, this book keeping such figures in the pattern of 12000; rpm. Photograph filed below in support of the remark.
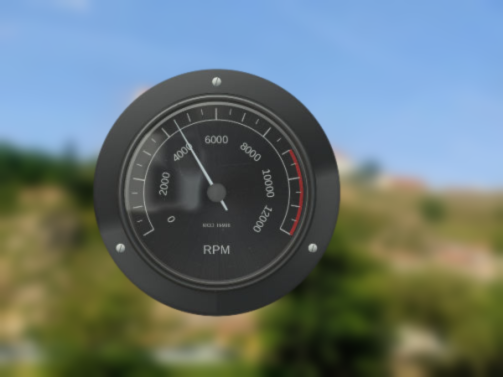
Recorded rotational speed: 4500; rpm
